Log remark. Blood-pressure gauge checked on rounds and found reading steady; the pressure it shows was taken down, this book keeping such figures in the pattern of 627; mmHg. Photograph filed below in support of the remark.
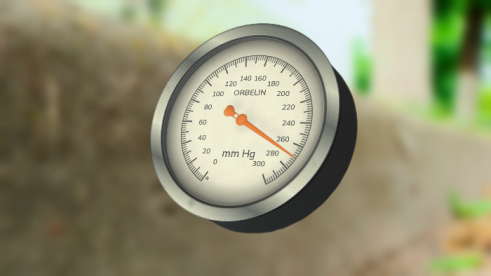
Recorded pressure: 270; mmHg
